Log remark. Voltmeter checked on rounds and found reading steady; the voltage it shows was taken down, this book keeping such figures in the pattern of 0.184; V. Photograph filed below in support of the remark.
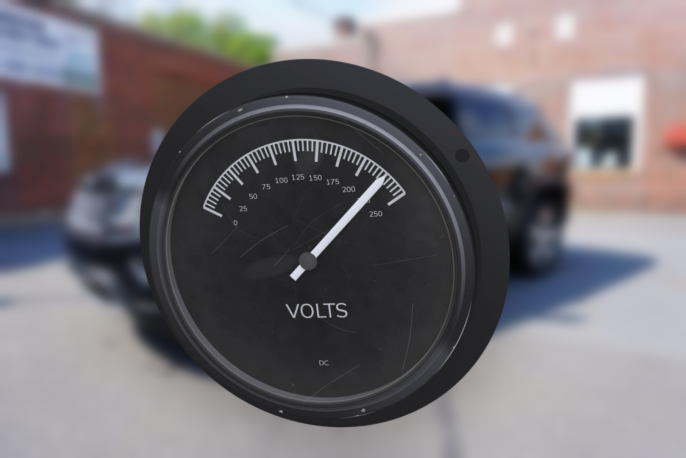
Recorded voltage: 225; V
